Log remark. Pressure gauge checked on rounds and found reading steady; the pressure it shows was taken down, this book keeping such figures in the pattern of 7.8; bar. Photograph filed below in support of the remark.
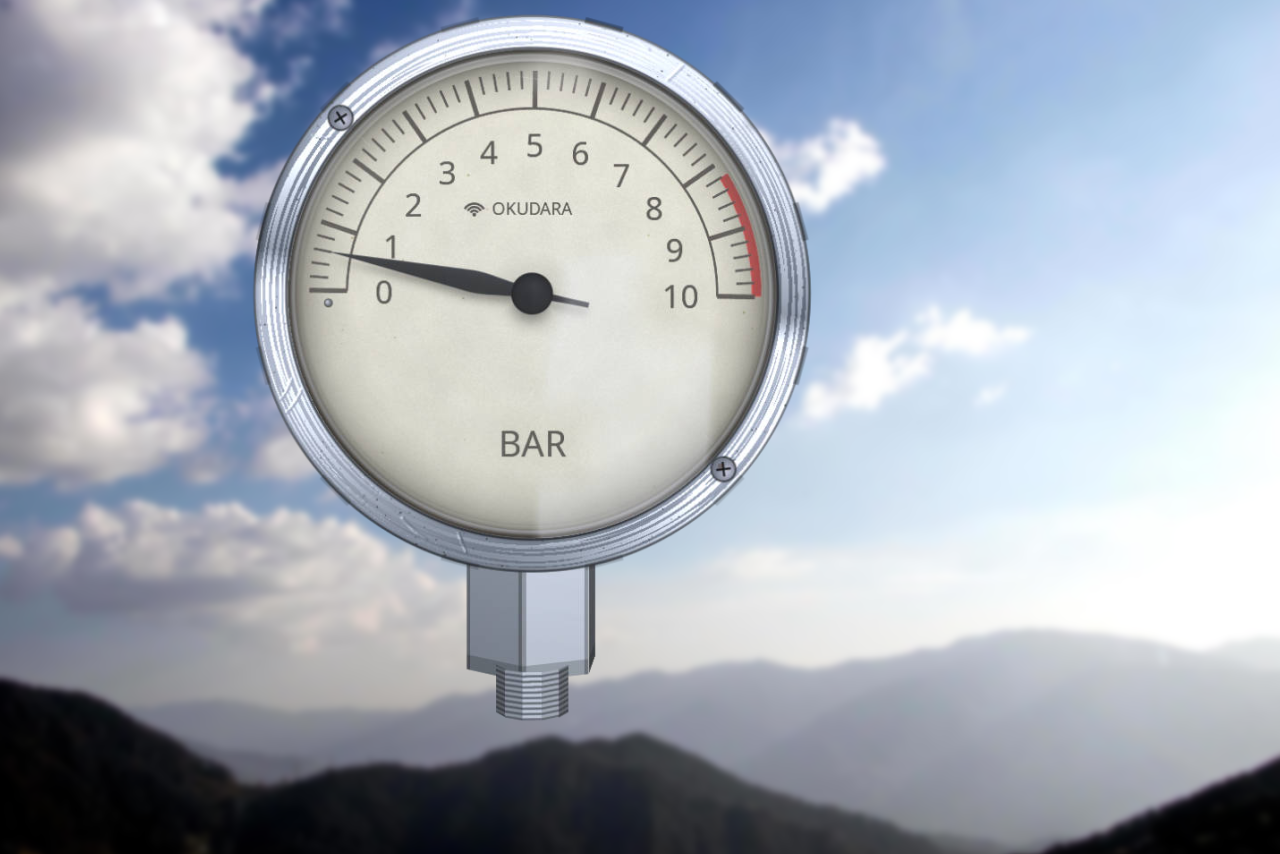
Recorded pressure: 0.6; bar
